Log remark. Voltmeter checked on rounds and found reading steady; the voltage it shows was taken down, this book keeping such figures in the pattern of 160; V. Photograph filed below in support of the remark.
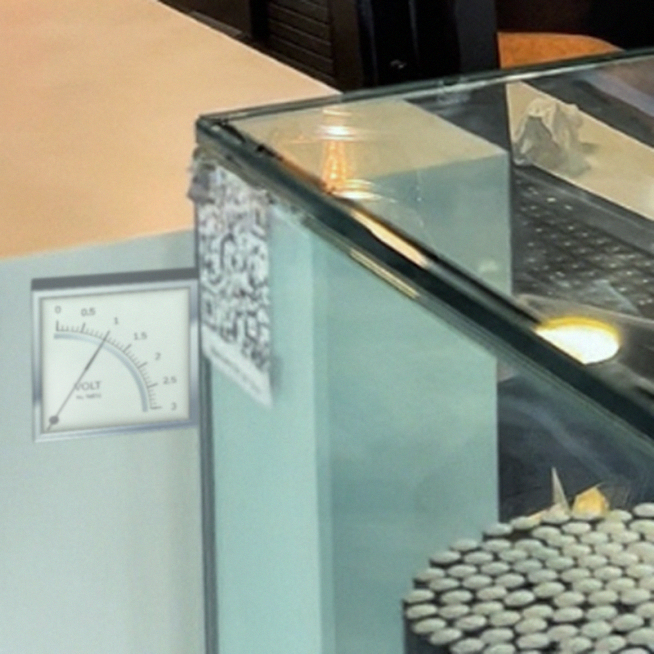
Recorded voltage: 1; V
